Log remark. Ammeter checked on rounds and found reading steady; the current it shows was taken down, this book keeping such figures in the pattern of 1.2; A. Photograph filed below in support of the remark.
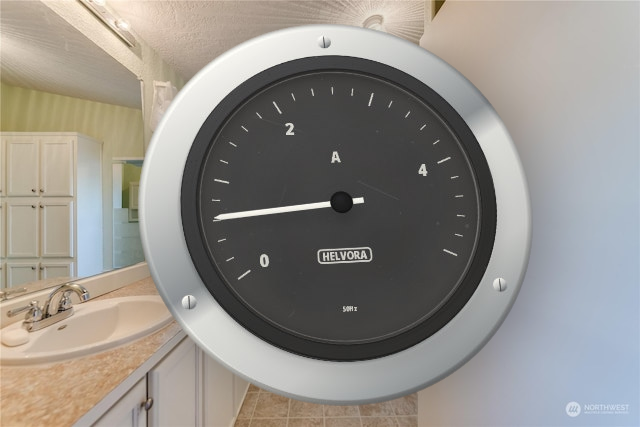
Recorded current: 0.6; A
